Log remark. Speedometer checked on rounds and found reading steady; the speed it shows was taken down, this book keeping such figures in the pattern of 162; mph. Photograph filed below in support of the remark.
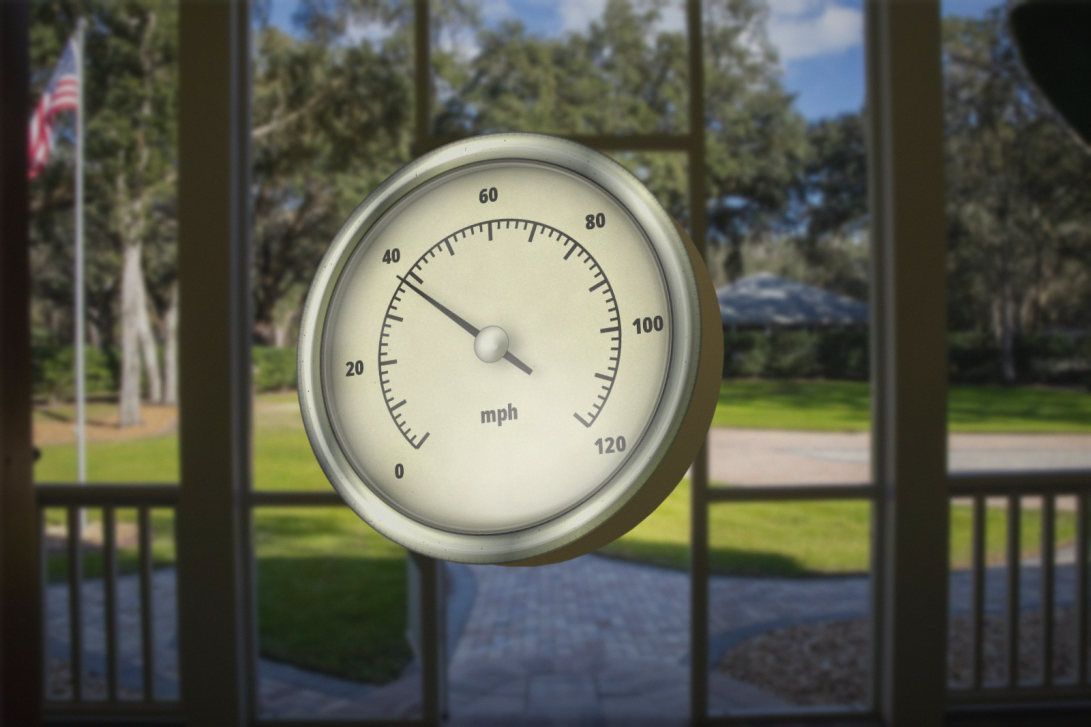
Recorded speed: 38; mph
